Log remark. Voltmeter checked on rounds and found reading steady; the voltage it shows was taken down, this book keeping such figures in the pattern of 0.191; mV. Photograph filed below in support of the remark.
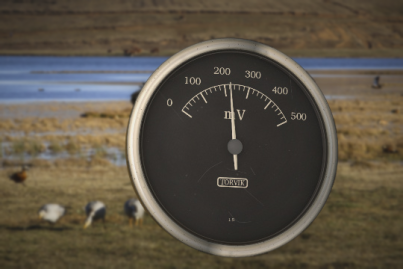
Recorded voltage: 220; mV
